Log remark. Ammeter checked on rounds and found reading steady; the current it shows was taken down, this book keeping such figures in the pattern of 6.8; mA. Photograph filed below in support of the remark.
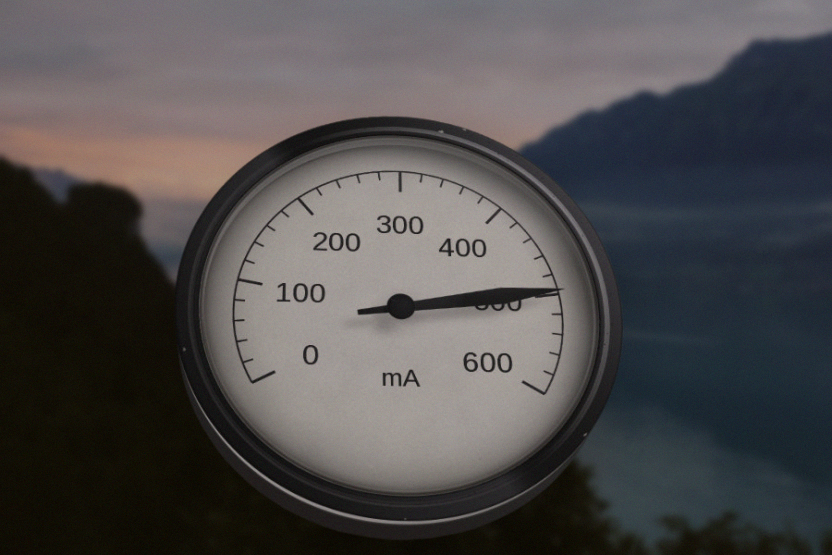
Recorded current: 500; mA
